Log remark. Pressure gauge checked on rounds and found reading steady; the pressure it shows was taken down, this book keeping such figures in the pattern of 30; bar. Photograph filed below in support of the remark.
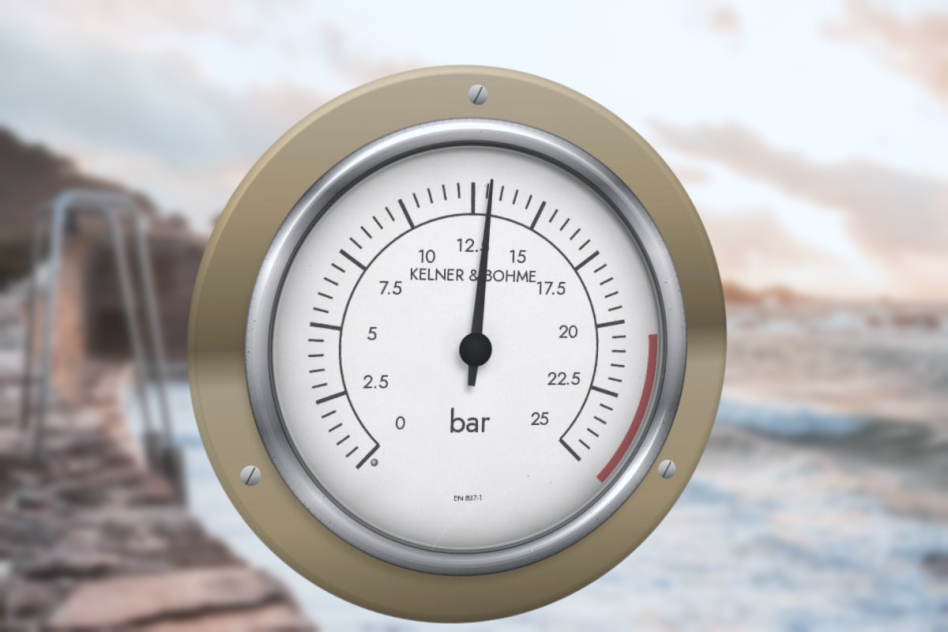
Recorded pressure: 13; bar
